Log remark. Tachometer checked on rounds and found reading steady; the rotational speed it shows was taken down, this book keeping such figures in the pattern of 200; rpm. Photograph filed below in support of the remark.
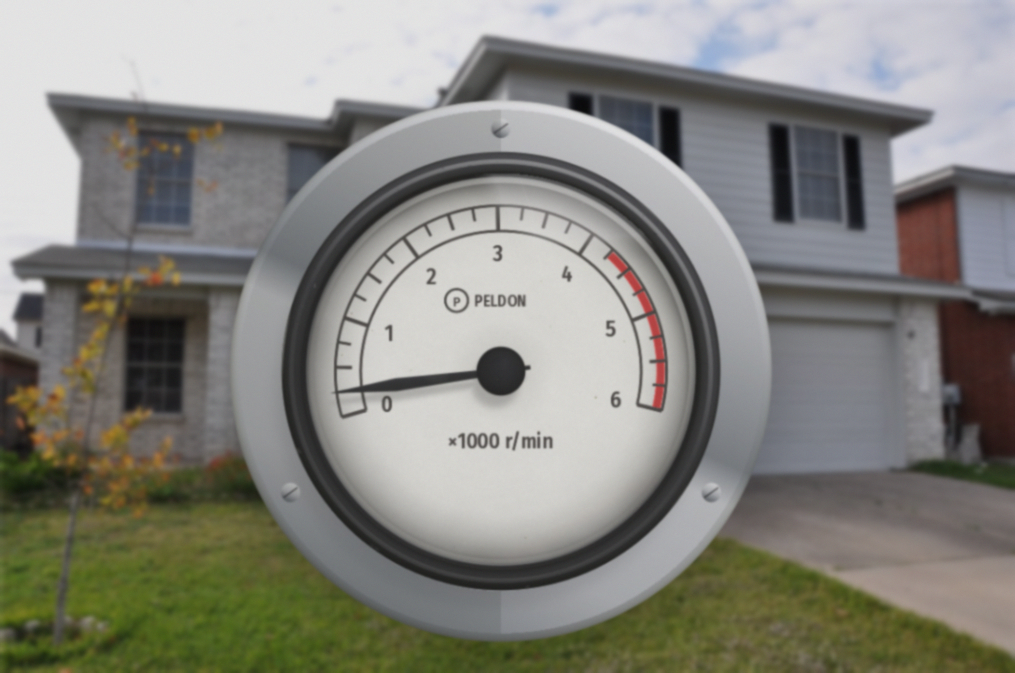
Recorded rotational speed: 250; rpm
